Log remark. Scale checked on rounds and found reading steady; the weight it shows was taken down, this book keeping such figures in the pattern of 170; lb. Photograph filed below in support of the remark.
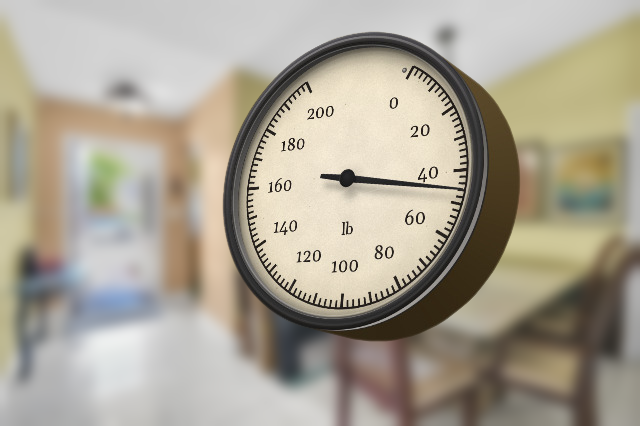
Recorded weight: 46; lb
